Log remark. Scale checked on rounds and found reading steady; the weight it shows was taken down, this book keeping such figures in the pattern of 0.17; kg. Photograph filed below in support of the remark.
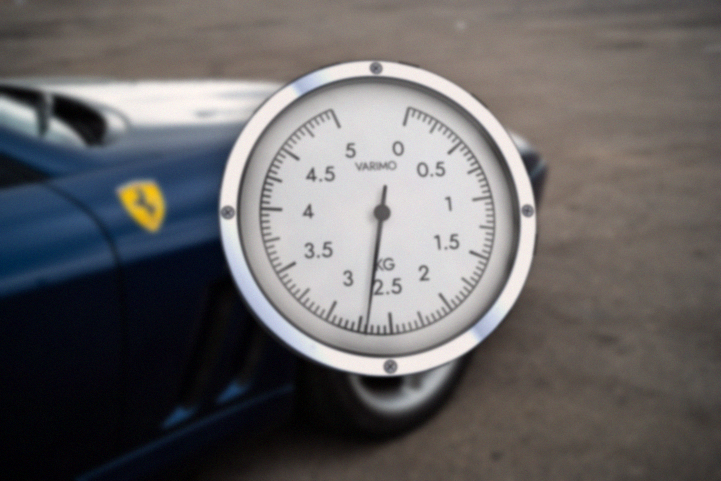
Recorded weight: 2.7; kg
